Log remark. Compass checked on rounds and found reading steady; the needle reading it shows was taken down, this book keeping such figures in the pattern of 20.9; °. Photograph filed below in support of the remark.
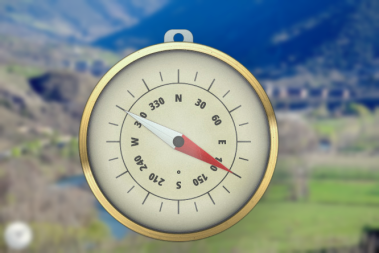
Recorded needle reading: 120; °
